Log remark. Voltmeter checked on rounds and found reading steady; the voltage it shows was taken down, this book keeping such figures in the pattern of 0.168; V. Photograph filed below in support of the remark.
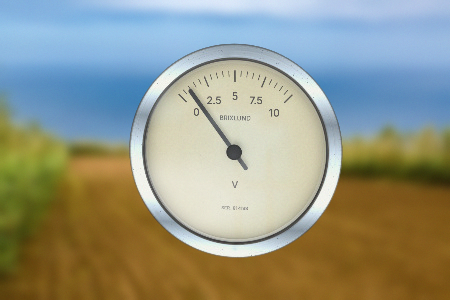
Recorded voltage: 1; V
